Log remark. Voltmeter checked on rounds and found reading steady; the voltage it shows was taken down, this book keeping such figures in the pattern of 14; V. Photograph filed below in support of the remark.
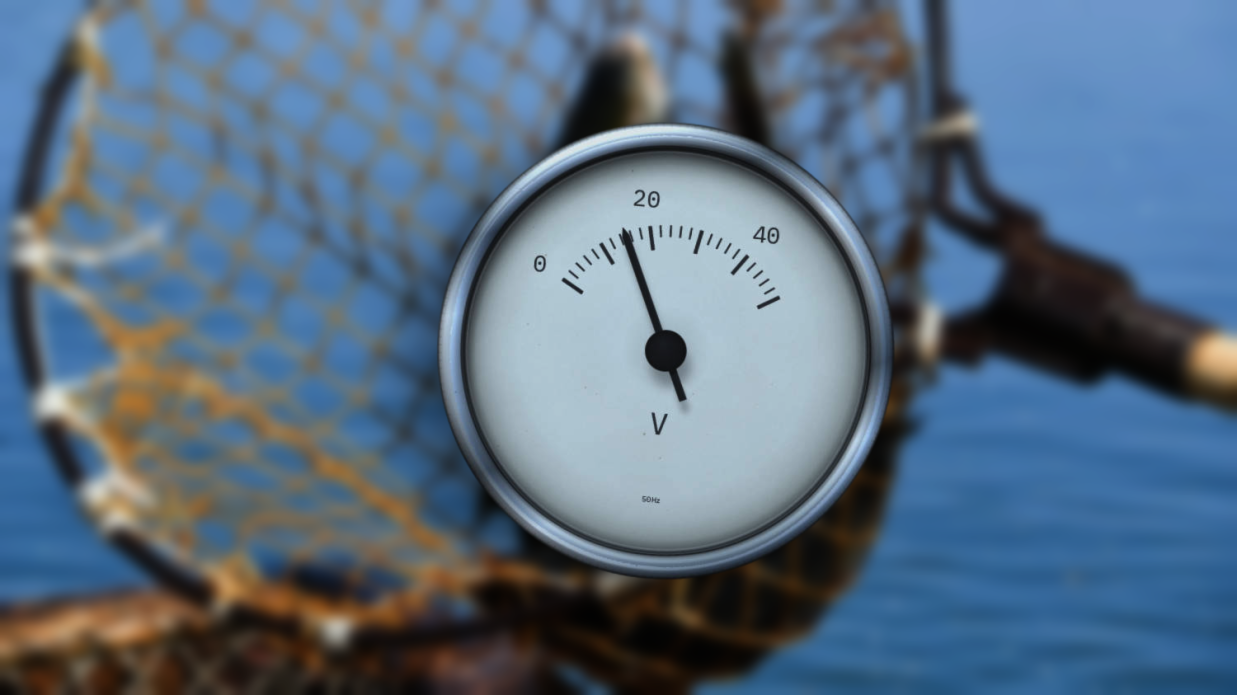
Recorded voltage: 15; V
